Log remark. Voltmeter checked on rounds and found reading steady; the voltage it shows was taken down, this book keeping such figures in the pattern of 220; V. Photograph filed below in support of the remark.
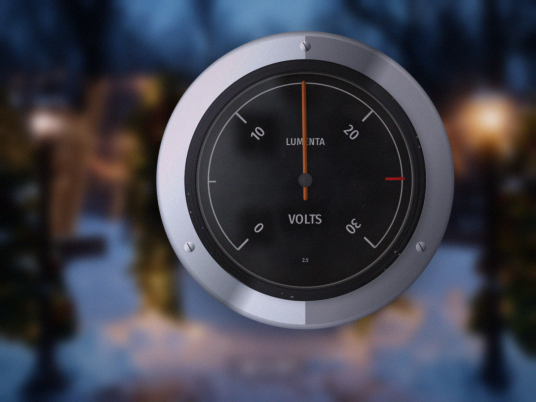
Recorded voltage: 15; V
